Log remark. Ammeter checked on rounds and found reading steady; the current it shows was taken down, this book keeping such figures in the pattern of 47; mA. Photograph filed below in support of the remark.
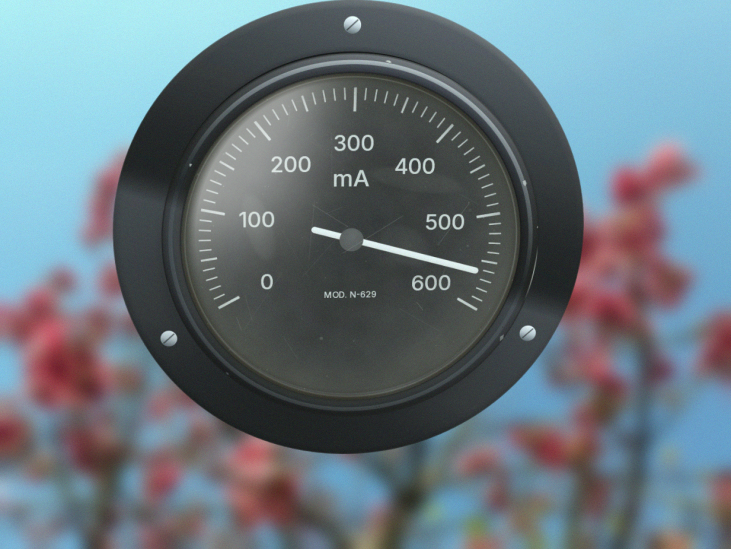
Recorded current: 560; mA
